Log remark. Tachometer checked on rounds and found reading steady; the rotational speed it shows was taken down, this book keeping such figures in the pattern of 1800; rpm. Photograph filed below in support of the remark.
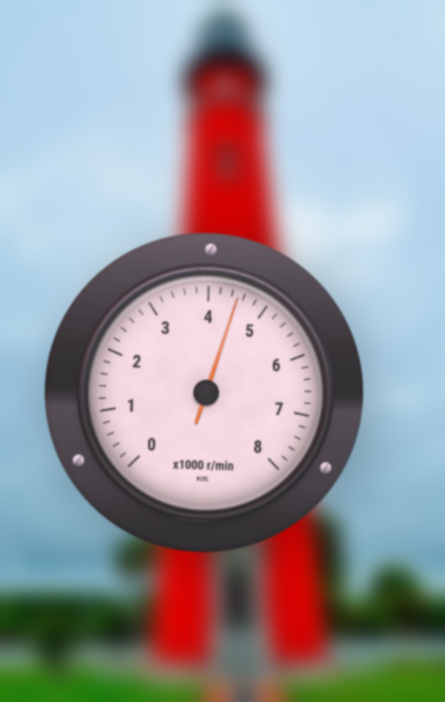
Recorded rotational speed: 4500; rpm
